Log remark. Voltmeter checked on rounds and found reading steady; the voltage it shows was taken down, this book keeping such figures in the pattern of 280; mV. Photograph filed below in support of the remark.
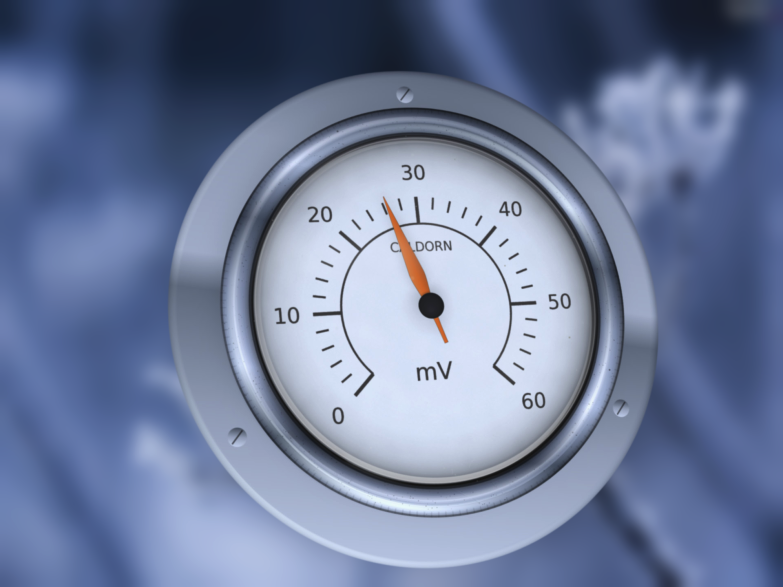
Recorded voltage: 26; mV
